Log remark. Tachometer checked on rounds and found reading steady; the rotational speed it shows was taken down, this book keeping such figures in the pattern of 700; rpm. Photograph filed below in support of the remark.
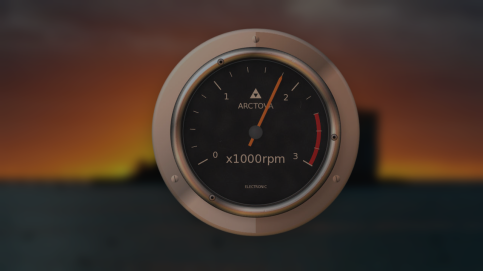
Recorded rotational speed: 1800; rpm
